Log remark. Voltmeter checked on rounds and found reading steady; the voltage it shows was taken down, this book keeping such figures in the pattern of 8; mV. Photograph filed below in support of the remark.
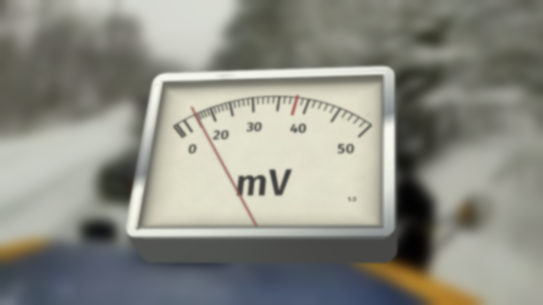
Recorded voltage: 15; mV
